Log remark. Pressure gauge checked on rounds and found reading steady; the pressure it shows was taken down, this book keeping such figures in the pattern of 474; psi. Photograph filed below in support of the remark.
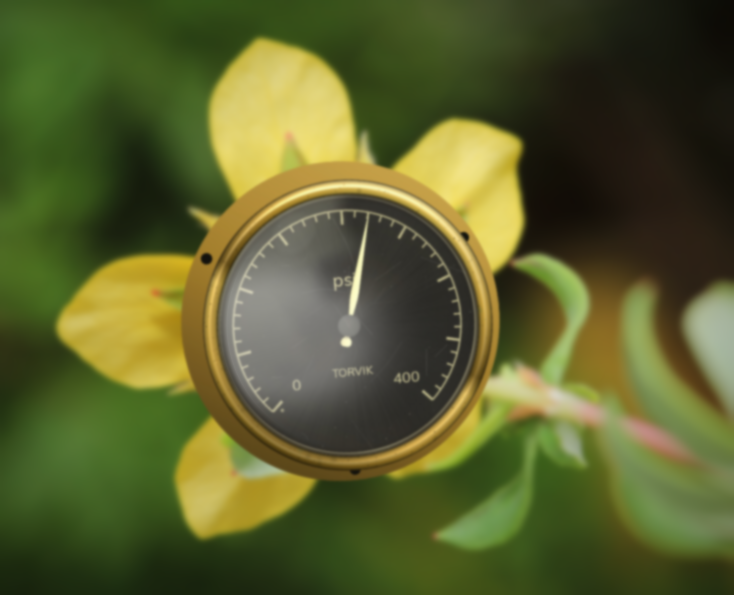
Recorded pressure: 220; psi
